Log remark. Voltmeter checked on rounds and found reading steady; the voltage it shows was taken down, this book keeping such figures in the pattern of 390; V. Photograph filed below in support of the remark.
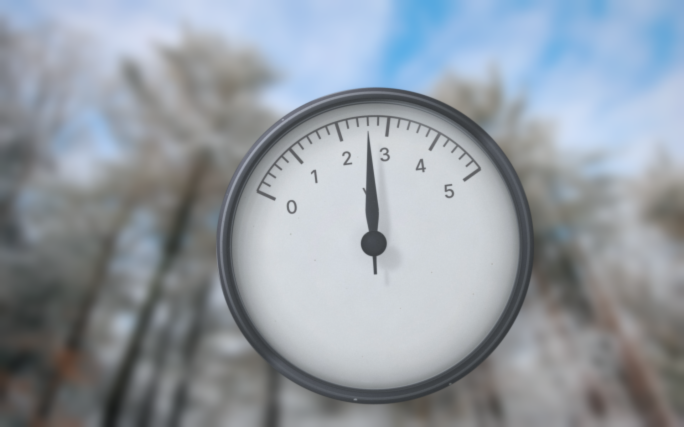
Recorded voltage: 2.6; V
